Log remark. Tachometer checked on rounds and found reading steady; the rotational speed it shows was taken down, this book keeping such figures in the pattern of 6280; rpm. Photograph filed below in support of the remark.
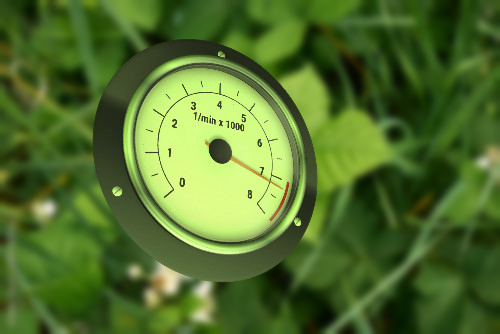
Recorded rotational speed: 7250; rpm
